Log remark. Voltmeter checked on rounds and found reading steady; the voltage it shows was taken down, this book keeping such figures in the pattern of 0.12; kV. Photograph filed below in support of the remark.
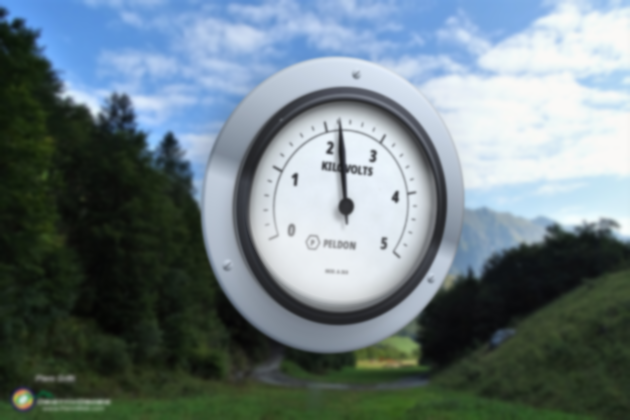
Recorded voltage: 2.2; kV
